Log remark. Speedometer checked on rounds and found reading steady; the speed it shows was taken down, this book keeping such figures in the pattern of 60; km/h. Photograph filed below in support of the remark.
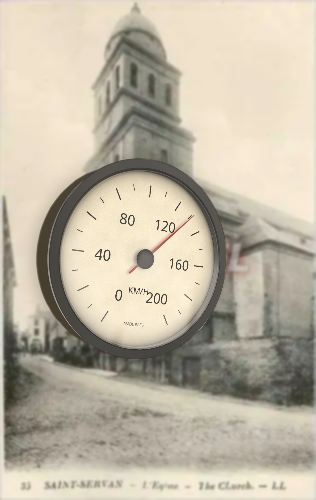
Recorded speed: 130; km/h
